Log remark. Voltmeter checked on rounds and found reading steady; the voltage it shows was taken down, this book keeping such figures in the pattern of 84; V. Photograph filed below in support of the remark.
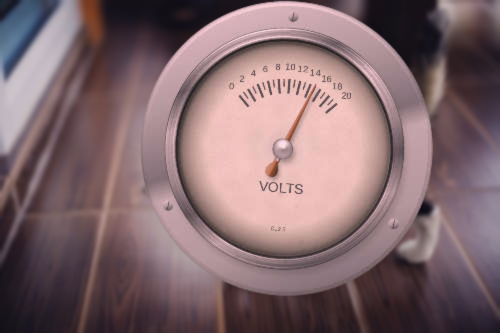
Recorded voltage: 15; V
